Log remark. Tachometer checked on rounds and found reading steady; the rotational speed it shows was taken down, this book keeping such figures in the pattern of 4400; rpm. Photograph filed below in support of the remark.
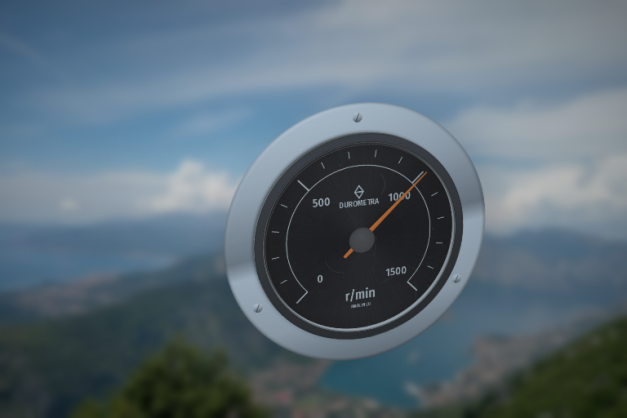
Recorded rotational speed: 1000; rpm
